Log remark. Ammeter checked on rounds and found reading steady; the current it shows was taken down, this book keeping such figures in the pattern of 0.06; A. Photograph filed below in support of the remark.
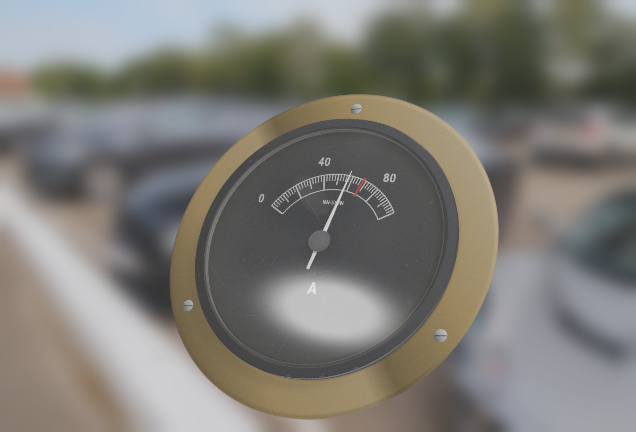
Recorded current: 60; A
